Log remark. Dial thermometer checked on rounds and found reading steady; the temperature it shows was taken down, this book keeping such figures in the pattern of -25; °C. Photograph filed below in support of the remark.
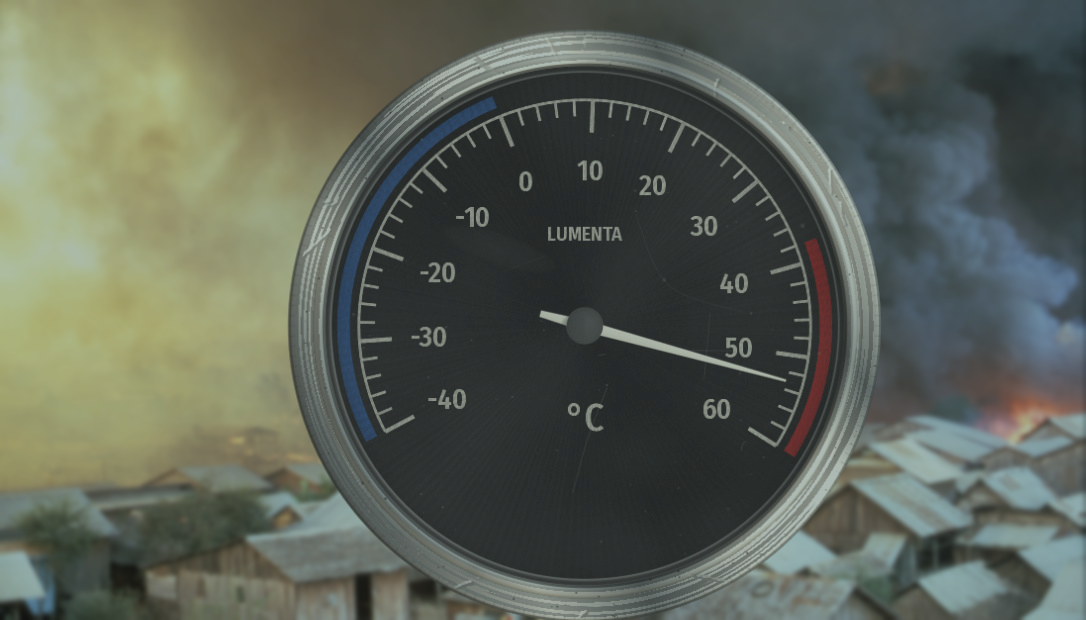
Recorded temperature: 53; °C
